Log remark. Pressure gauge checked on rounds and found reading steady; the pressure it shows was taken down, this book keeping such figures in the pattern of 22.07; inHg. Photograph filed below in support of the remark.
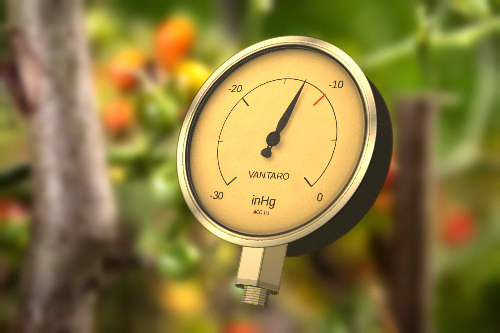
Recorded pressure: -12.5; inHg
